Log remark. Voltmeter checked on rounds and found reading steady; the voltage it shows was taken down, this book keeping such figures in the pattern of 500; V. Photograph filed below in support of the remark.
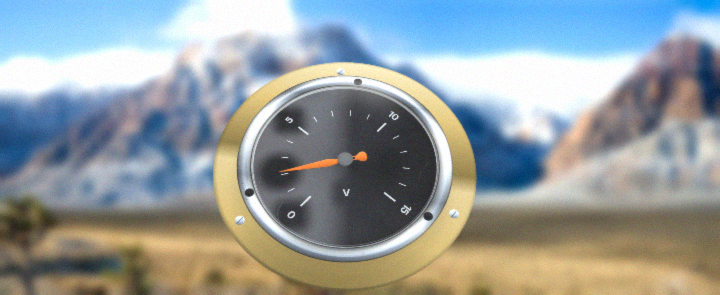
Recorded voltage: 2; V
